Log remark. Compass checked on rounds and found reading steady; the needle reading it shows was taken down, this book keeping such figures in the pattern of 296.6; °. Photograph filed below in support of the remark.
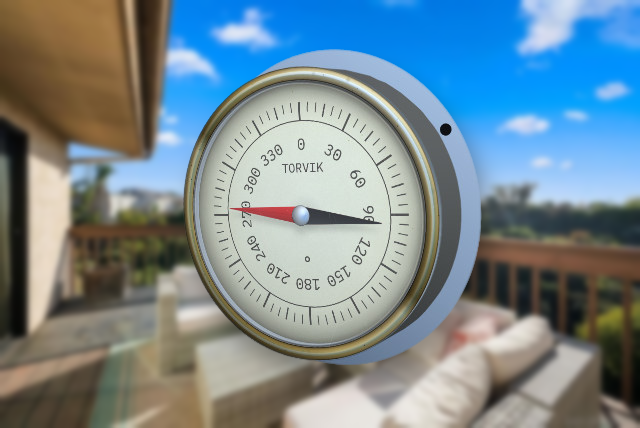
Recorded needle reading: 275; °
